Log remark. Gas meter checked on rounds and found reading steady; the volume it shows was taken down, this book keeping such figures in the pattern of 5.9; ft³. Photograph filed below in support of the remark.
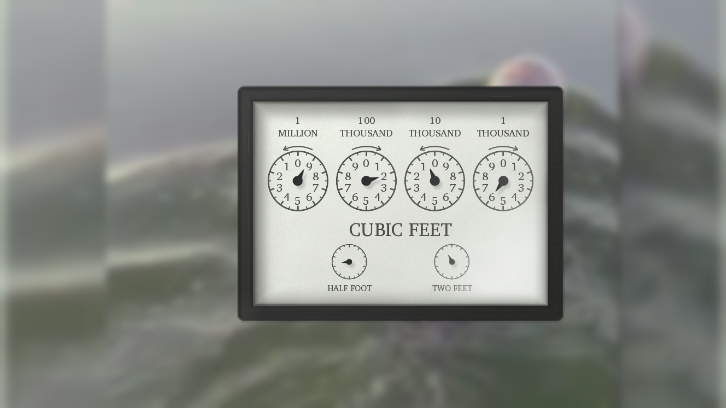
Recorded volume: 920600; ft³
